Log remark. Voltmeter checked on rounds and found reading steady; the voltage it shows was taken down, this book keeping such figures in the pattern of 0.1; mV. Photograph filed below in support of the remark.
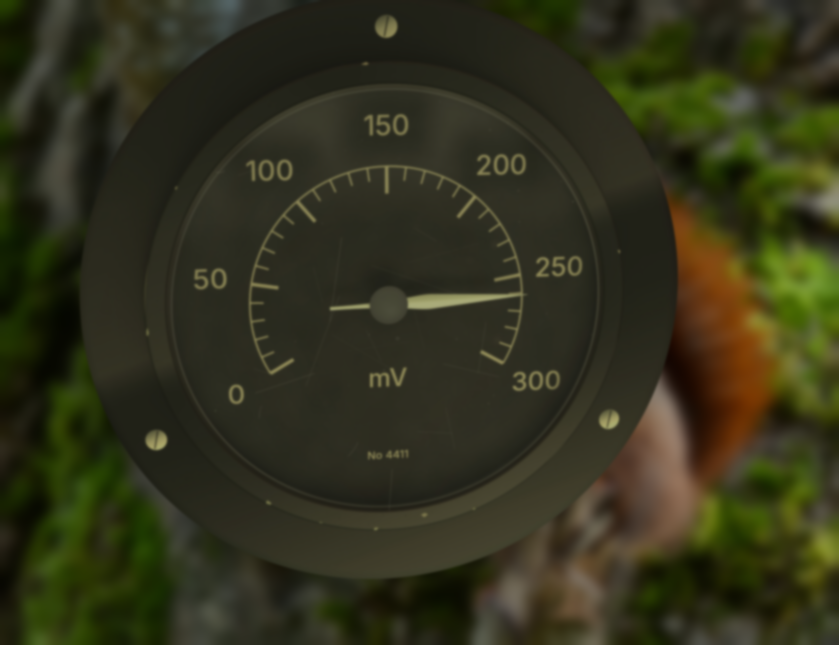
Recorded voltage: 260; mV
